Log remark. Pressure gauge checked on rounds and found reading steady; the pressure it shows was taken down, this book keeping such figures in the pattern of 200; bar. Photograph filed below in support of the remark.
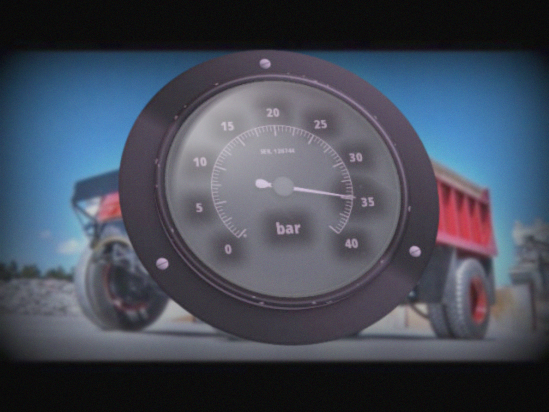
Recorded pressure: 35; bar
